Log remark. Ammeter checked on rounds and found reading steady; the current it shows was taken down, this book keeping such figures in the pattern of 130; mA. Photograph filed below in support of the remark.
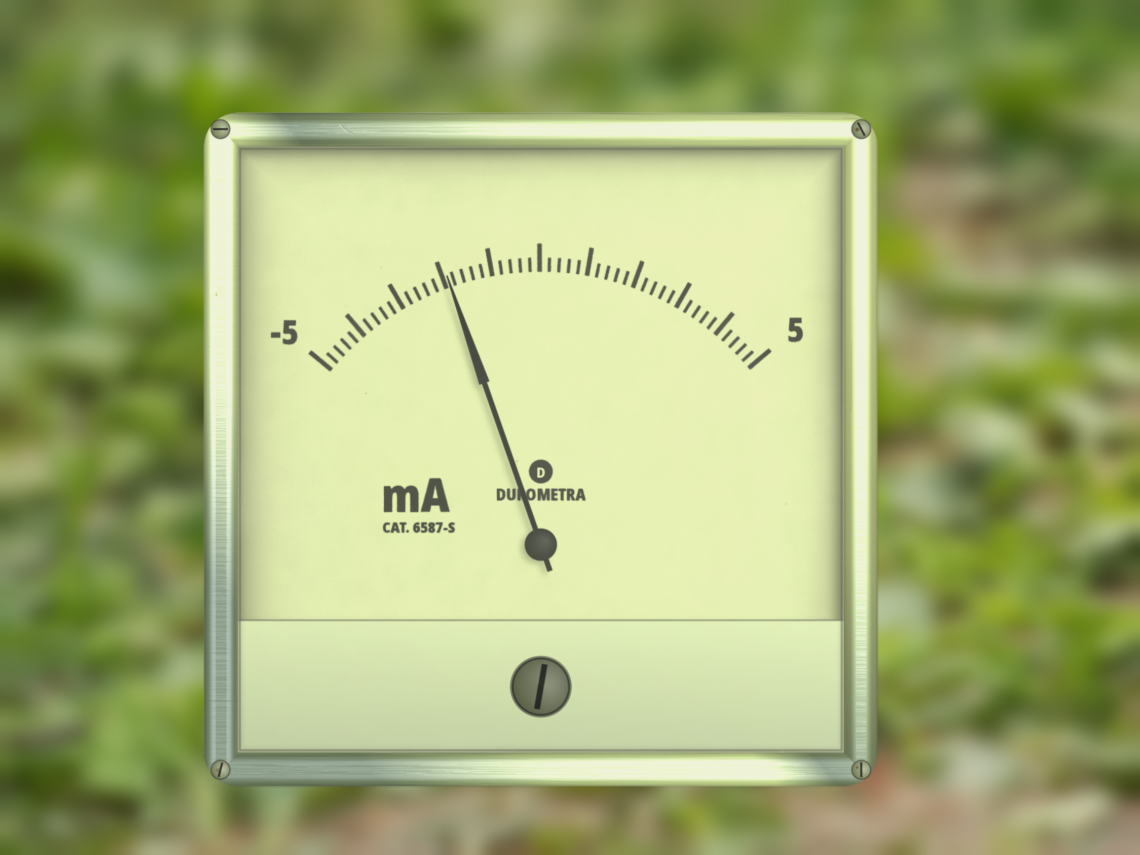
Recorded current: -1.9; mA
